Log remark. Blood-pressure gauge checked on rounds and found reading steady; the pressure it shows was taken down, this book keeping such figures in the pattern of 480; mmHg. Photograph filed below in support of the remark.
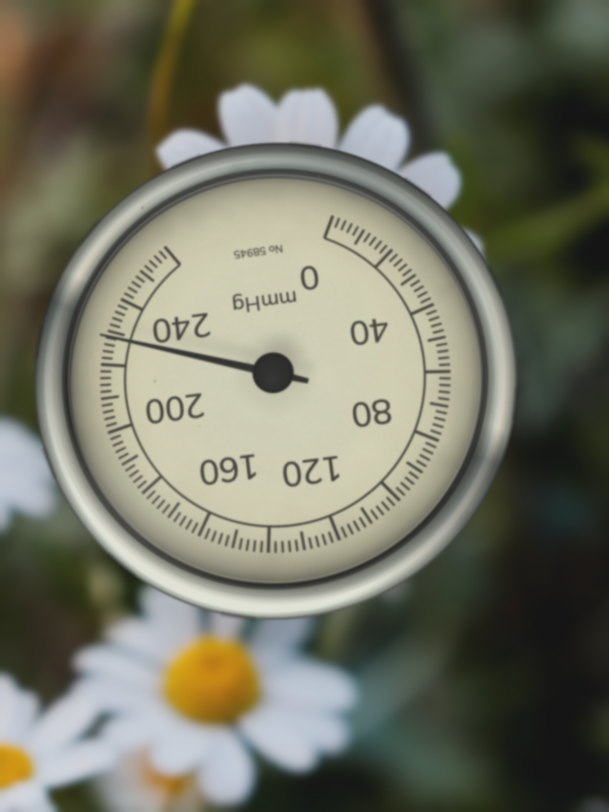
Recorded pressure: 228; mmHg
